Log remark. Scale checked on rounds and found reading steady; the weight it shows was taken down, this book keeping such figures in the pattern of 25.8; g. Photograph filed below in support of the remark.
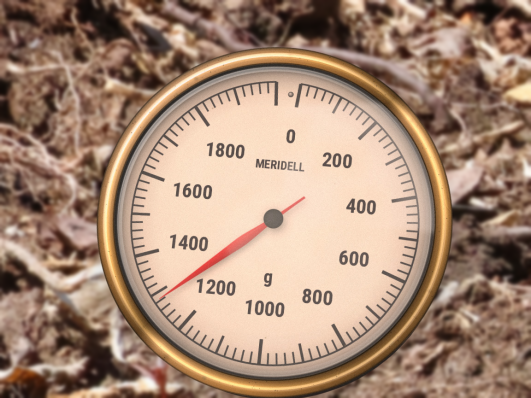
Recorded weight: 1280; g
